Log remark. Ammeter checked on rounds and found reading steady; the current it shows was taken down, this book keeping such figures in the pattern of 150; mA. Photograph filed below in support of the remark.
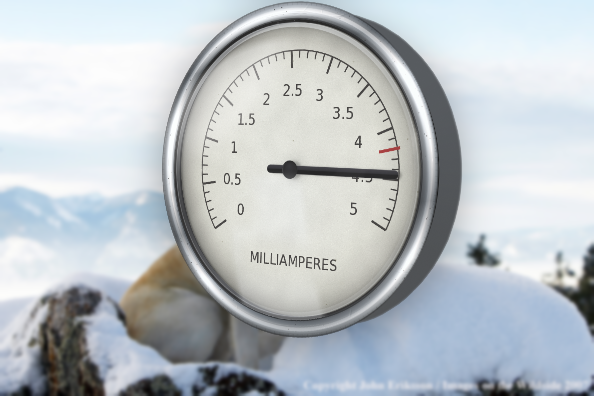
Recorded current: 4.45; mA
